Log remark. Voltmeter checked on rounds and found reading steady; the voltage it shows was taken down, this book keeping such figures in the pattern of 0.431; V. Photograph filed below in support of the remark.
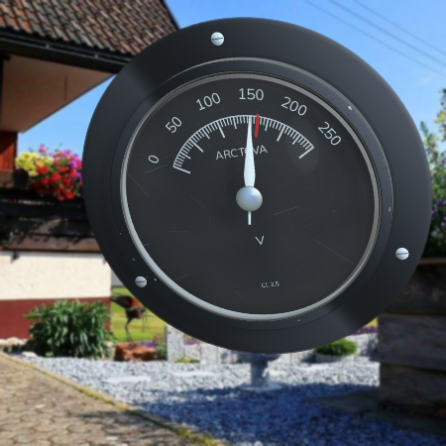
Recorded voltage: 150; V
